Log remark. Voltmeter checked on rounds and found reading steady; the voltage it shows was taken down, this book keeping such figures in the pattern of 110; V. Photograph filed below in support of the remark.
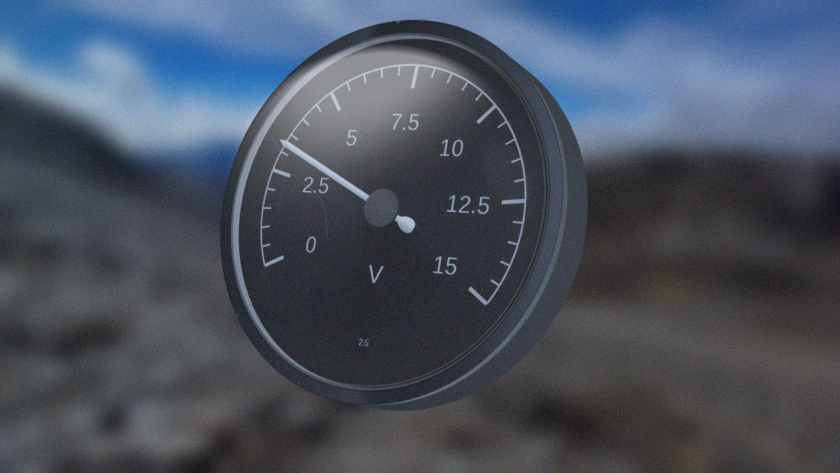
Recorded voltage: 3.25; V
